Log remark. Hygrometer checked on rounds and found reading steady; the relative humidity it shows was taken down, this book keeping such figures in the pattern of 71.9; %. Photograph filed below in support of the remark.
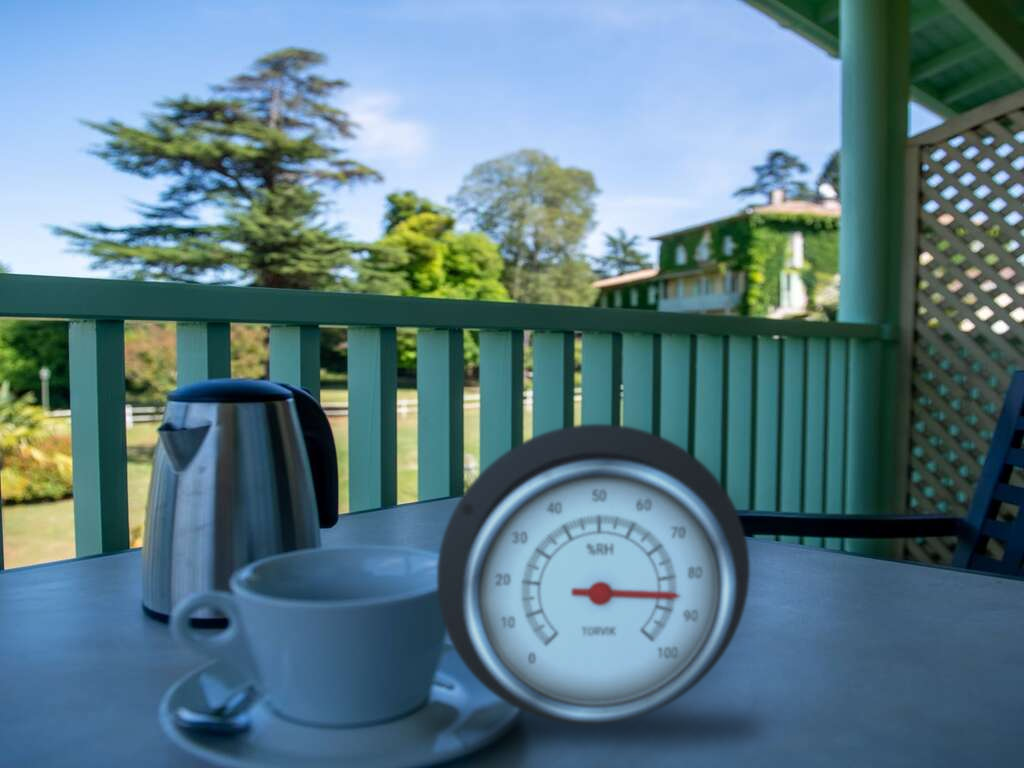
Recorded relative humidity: 85; %
